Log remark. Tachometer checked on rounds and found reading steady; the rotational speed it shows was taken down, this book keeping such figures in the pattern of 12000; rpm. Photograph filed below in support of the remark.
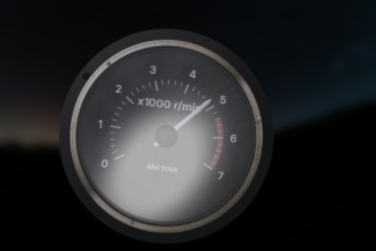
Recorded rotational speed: 4800; rpm
